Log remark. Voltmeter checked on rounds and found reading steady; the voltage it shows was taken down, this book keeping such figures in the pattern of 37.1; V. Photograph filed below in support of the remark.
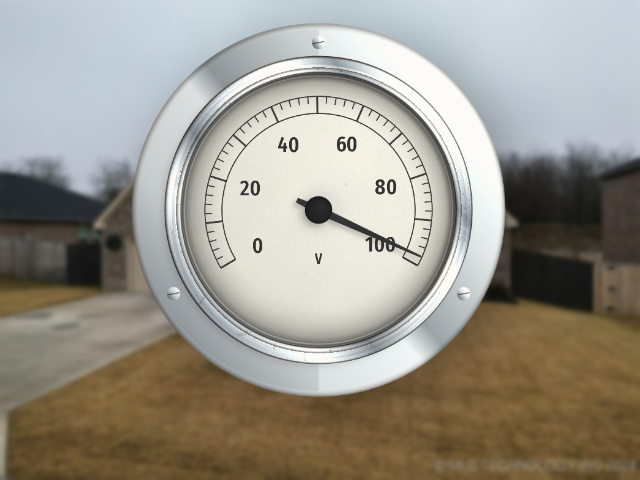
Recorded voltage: 98; V
